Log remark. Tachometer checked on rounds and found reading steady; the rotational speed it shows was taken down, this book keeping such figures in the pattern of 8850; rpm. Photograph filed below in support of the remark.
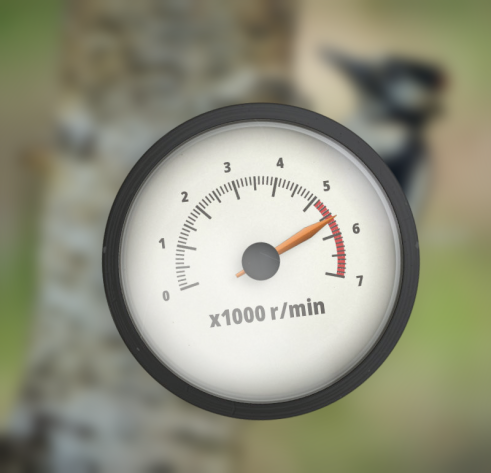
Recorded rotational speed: 5600; rpm
